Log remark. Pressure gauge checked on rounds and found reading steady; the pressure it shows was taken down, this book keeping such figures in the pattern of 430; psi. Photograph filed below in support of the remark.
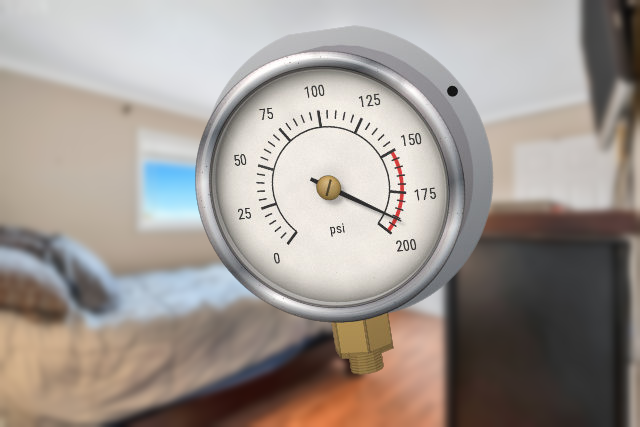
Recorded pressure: 190; psi
